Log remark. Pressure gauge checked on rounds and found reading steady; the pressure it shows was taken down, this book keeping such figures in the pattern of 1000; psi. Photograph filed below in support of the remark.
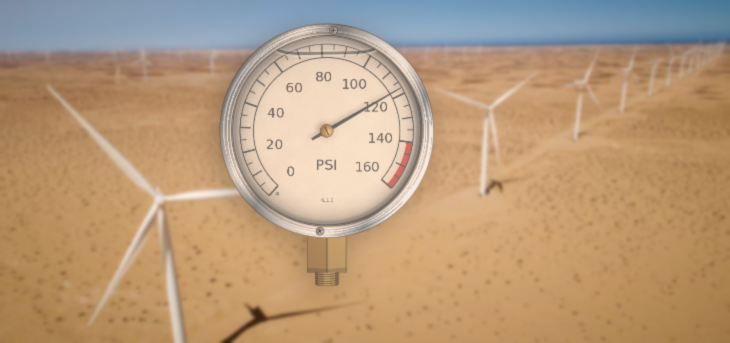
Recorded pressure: 117.5; psi
